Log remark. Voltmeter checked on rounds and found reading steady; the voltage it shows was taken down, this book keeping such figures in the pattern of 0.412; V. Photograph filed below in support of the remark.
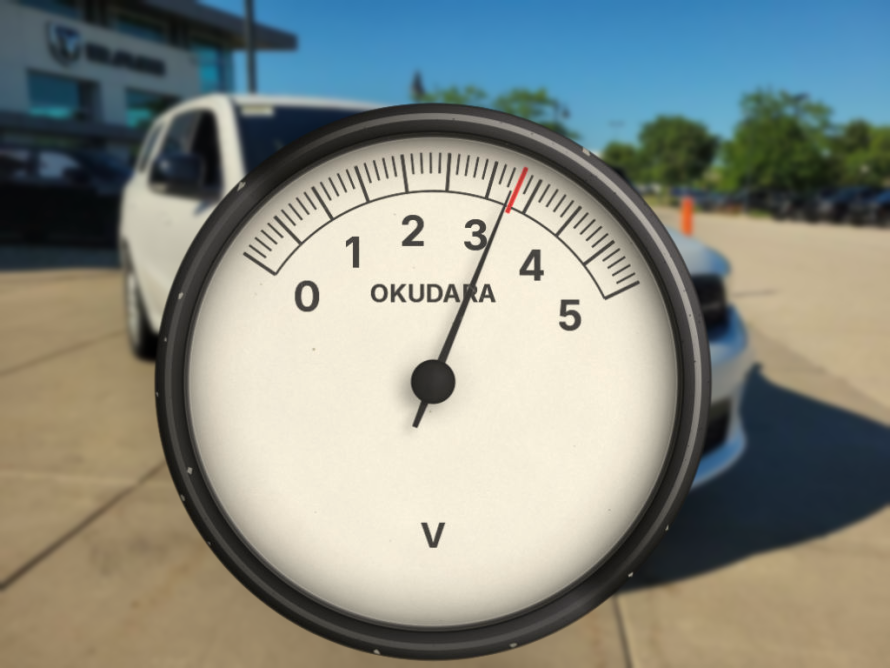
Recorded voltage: 3.25; V
